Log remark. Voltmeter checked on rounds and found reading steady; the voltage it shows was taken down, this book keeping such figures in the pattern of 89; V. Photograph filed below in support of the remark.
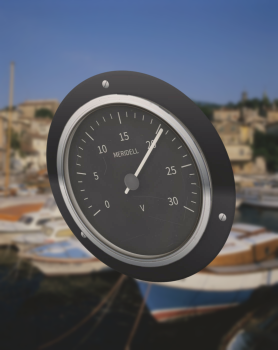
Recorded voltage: 20.5; V
